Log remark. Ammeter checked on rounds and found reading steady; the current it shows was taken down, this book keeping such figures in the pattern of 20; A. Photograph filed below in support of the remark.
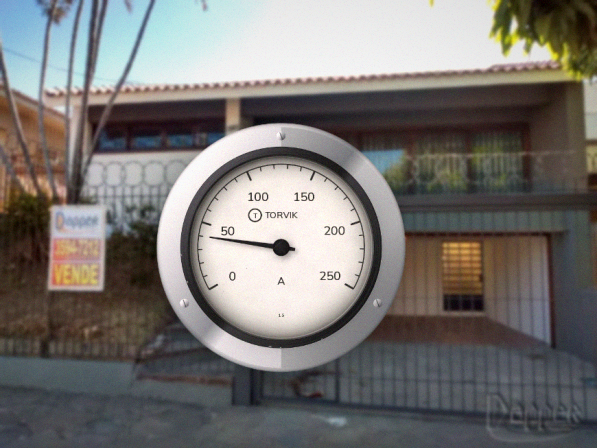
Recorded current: 40; A
